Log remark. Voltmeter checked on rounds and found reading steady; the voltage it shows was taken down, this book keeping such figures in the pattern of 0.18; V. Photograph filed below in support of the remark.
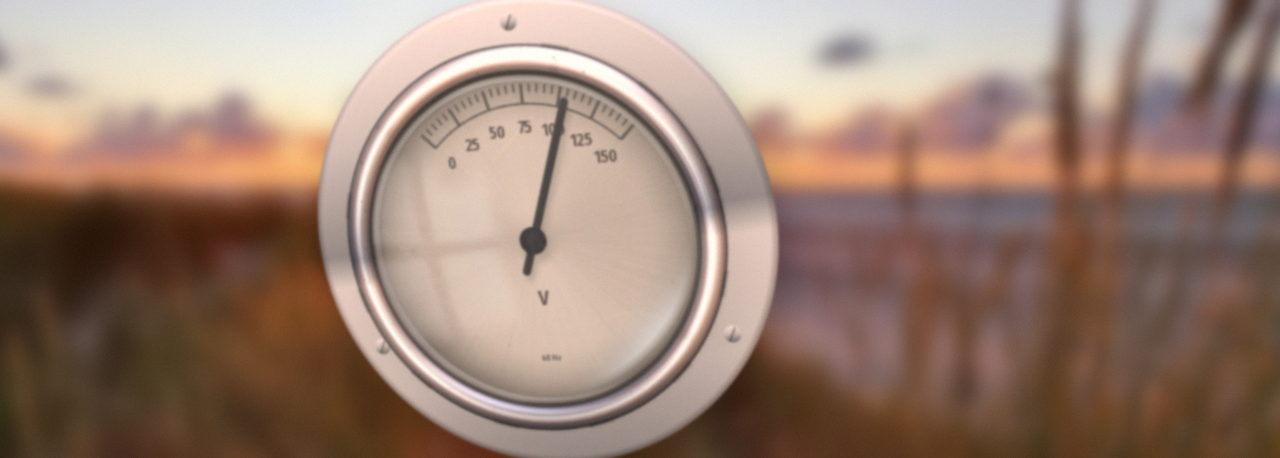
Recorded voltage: 105; V
